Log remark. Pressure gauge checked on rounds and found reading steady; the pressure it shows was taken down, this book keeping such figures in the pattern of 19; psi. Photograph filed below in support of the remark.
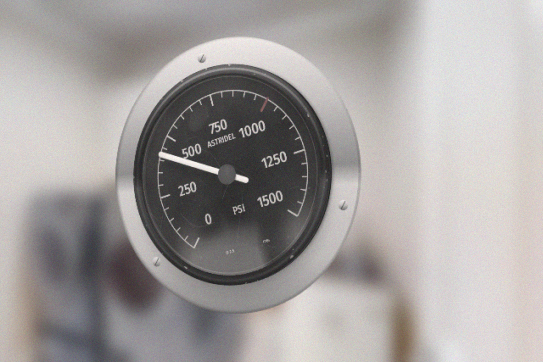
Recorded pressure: 425; psi
